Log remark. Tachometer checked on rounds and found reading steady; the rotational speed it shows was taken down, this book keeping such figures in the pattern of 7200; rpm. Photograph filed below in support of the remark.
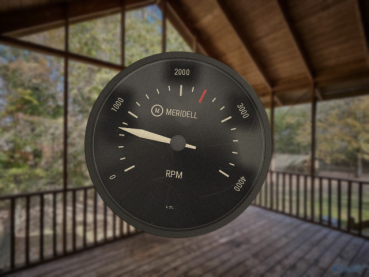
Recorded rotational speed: 700; rpm
